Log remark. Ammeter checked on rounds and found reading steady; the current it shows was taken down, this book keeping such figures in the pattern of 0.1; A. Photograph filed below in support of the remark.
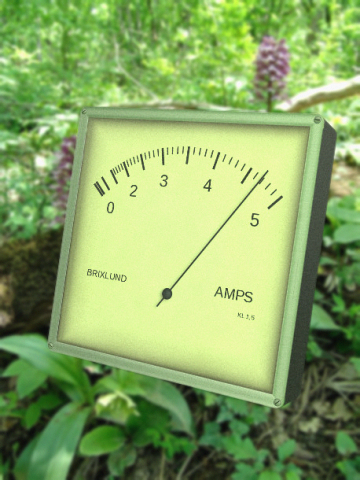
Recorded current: 4.7; A
